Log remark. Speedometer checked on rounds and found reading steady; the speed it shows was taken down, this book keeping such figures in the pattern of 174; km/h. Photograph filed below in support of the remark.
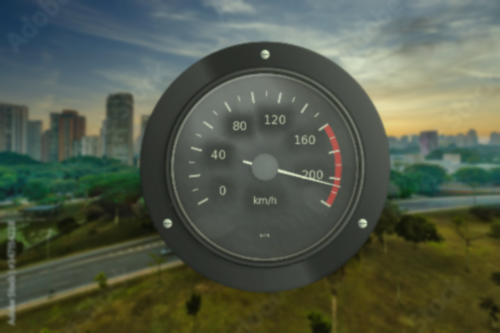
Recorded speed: 205; km/h
